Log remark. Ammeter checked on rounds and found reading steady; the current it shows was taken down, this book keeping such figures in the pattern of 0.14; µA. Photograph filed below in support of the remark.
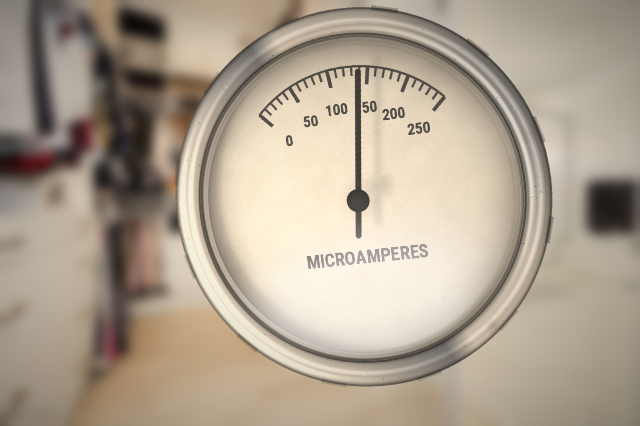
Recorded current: 140; µA
